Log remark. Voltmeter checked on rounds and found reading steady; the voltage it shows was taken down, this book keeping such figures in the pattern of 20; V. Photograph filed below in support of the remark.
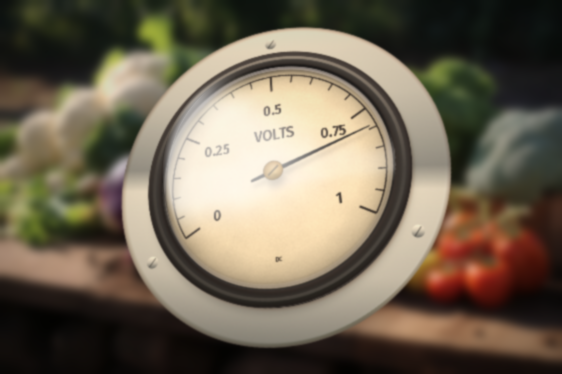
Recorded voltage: 0.8; V
